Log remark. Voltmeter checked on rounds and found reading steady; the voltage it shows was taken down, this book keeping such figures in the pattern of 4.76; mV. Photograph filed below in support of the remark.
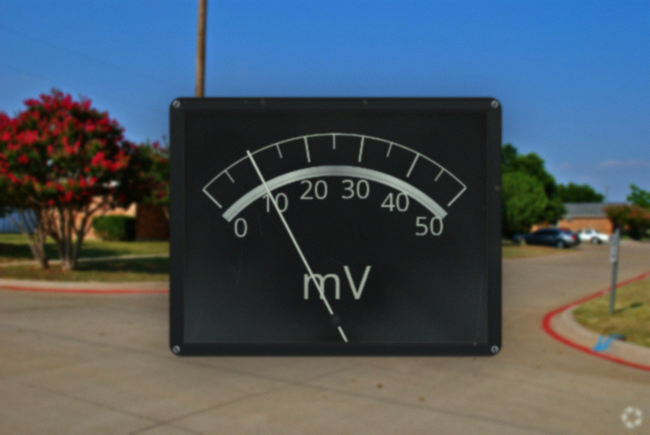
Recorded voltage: 10; mV
